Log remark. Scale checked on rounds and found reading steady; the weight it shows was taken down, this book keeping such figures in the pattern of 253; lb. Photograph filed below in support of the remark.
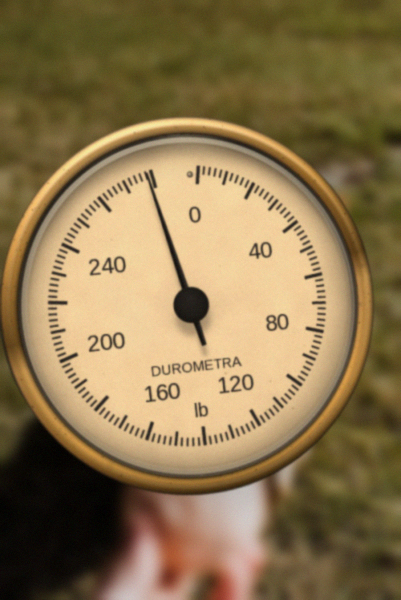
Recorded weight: 278; lb
